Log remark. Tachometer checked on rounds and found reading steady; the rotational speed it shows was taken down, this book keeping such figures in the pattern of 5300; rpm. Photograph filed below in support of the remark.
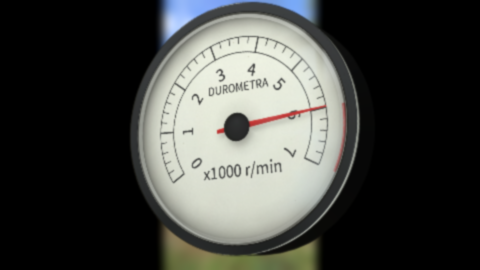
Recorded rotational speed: 6000; rpm
